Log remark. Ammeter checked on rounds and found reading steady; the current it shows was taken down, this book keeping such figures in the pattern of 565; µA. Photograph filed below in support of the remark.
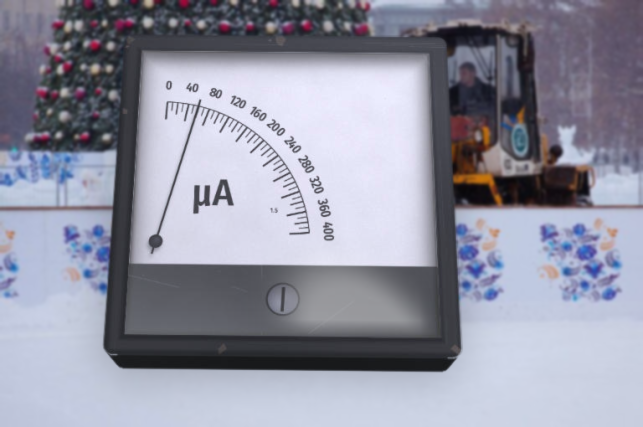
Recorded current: 60; µA
